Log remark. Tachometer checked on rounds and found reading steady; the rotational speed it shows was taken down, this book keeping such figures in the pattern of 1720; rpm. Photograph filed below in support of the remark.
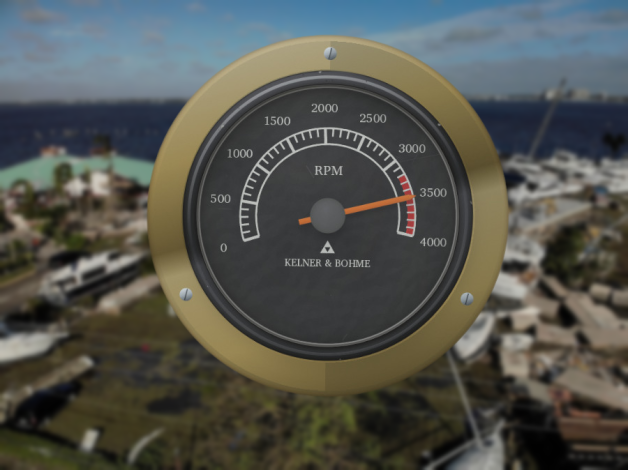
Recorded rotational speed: 3500; rpm
